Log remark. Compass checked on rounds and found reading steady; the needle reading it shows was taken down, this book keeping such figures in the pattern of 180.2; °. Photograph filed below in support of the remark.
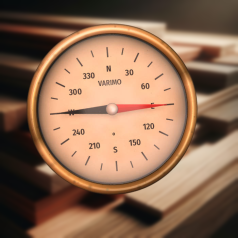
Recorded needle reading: 90; °
